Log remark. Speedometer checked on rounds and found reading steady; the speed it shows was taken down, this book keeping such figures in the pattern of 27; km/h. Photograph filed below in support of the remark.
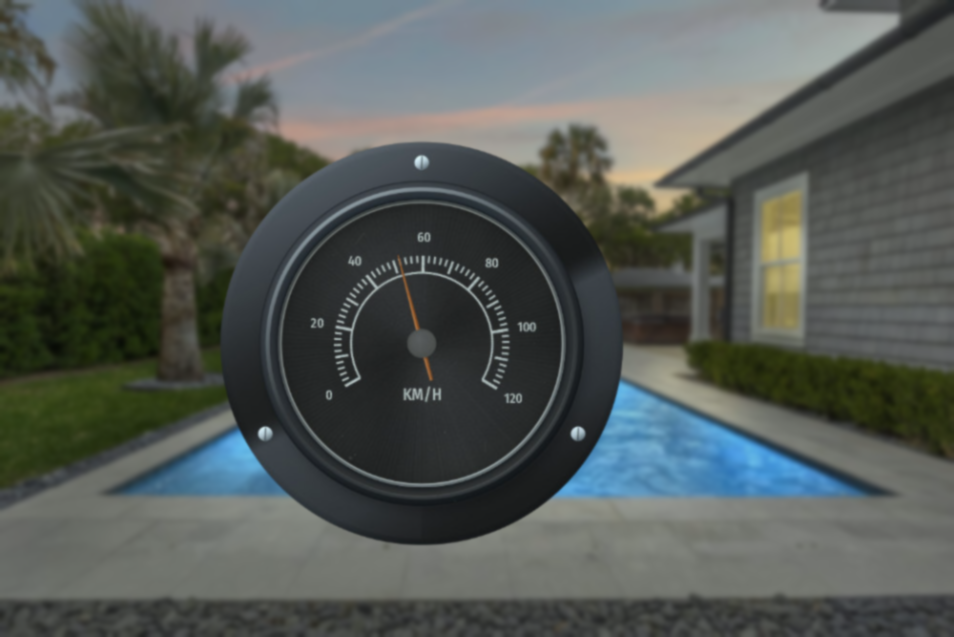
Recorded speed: 52; km/h
